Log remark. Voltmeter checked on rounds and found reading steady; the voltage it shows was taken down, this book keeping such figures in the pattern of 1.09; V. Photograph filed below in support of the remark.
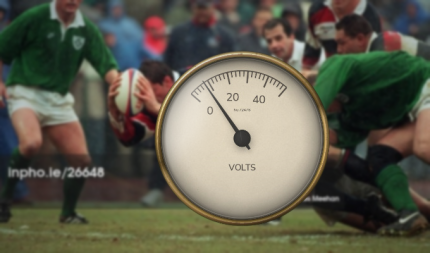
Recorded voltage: 8; V
